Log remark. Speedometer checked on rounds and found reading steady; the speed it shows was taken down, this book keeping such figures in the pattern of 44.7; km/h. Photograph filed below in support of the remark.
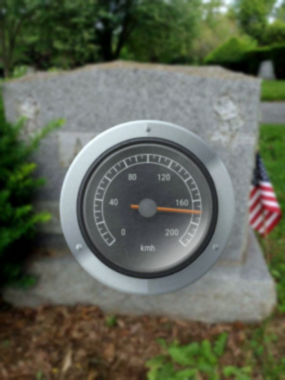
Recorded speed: 170; km/h
